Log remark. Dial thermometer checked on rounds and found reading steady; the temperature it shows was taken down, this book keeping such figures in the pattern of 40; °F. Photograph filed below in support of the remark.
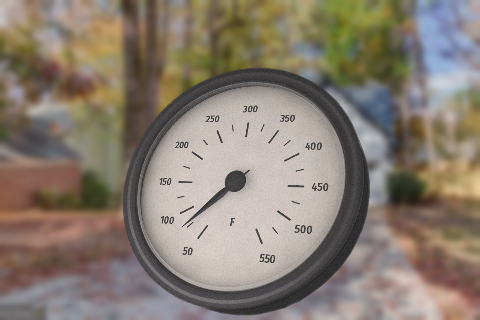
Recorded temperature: 75; °F
